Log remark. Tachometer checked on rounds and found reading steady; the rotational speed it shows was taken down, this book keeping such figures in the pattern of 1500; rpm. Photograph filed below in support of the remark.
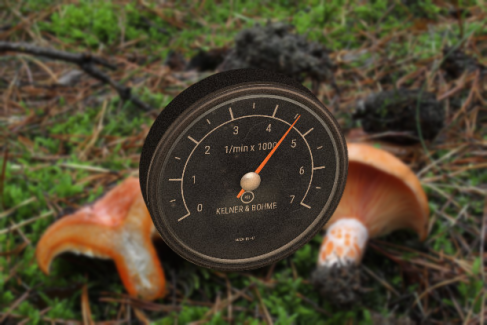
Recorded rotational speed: 4500; rpm
